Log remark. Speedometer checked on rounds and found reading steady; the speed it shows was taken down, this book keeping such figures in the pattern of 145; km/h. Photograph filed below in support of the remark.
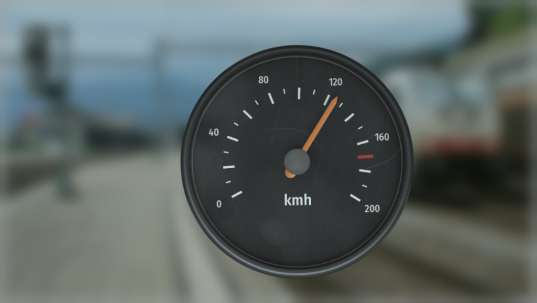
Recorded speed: 125; km/h
